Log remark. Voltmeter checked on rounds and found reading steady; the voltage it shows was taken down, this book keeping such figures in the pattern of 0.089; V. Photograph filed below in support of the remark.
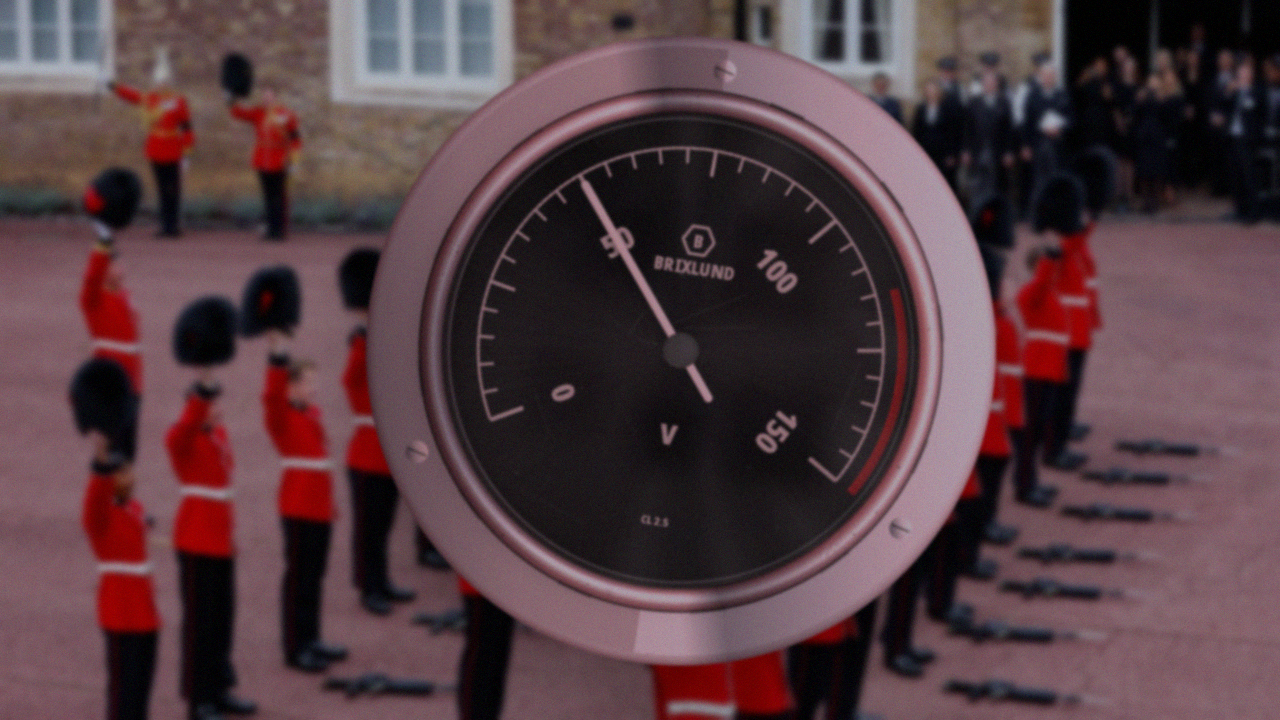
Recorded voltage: 50; V
